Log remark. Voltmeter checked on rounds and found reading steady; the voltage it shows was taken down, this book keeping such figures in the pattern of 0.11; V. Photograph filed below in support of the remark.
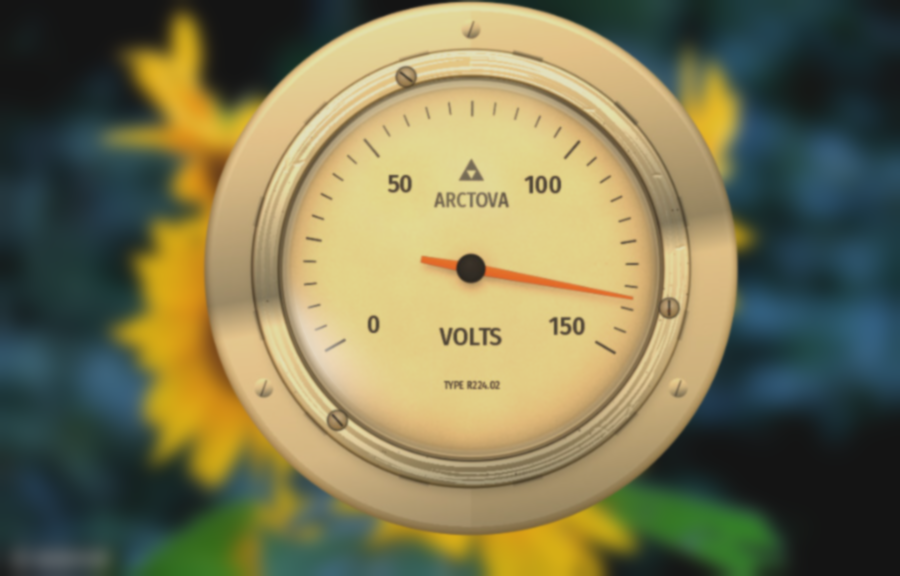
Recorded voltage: 137.5; V
